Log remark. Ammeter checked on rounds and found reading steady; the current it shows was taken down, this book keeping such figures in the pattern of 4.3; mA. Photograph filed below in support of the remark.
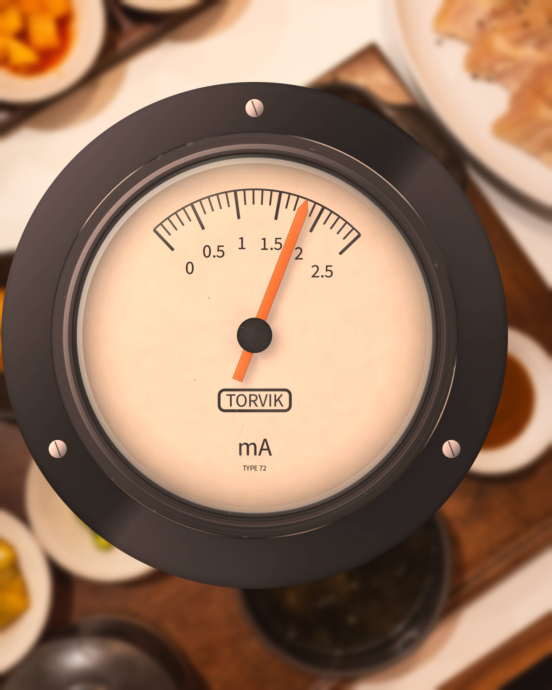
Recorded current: 1.8; mA
